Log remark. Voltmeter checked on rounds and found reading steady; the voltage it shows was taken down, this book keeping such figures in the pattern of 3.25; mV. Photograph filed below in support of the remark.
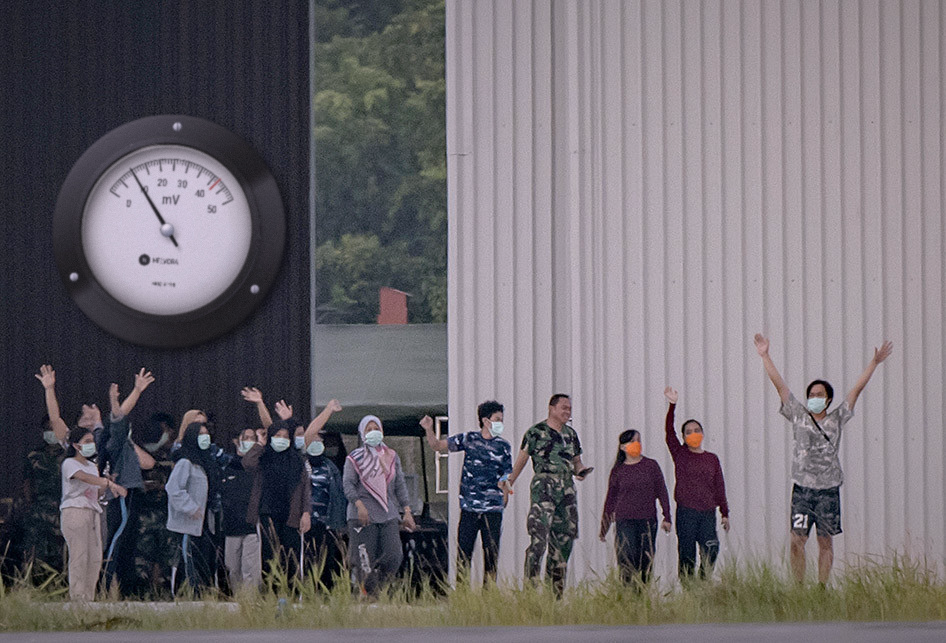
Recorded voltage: 10; mV
